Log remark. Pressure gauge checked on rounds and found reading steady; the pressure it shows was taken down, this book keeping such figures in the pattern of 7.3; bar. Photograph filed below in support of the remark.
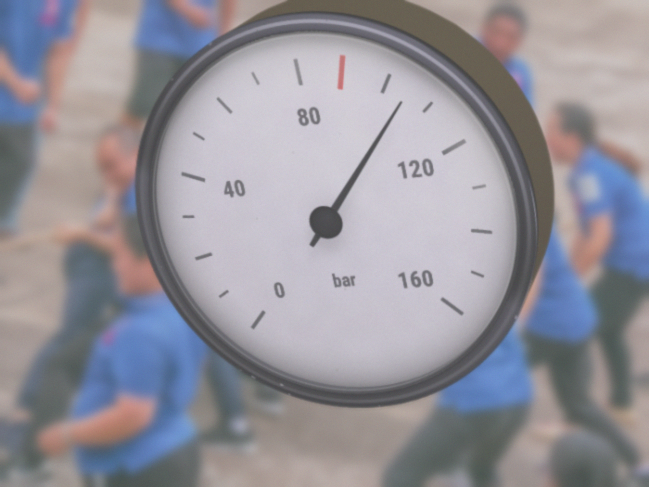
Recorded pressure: 105; bar
